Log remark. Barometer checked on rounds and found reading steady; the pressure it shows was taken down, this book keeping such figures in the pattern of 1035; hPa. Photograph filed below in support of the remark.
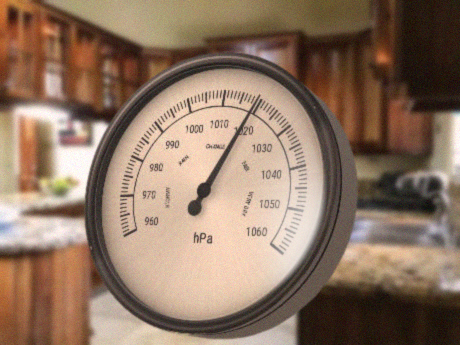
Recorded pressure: 1020; hPa
